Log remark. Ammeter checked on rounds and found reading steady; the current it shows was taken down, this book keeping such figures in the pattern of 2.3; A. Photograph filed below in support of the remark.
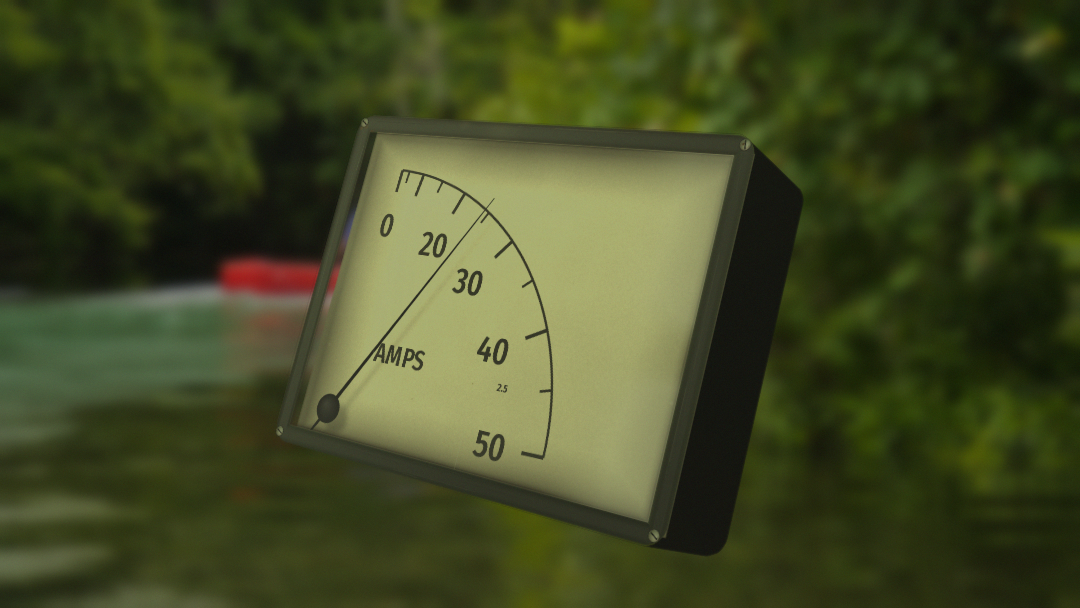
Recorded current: 25; A
